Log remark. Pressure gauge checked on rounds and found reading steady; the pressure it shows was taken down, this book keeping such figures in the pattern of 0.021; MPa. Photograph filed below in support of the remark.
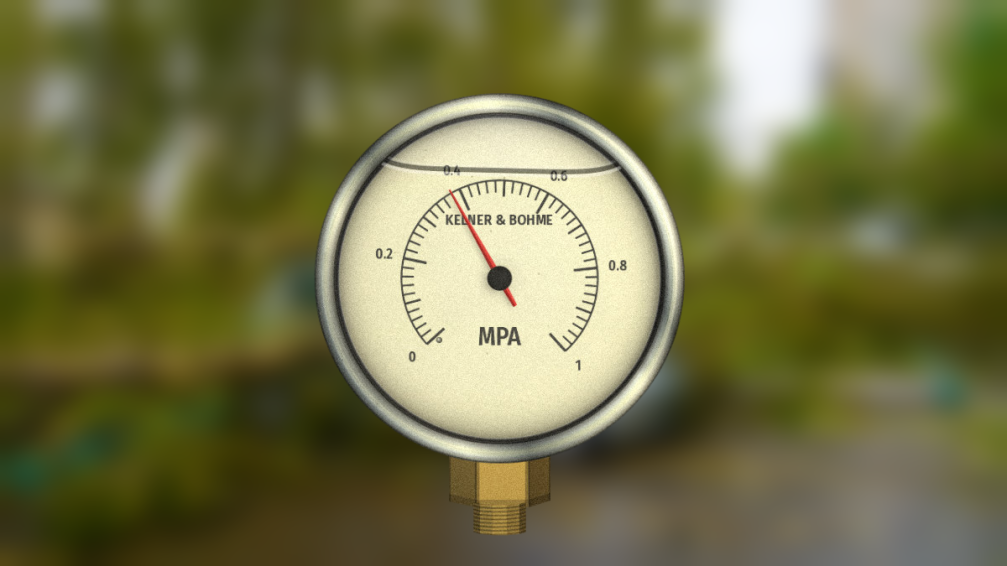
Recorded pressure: 0.38; MPa
